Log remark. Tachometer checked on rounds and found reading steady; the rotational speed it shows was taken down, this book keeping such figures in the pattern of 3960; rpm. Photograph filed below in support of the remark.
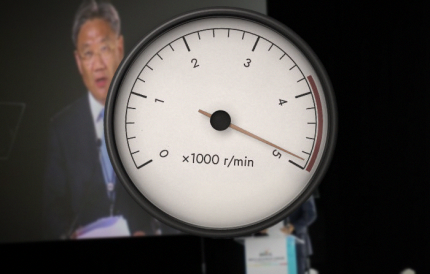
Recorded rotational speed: 4900; rpm
